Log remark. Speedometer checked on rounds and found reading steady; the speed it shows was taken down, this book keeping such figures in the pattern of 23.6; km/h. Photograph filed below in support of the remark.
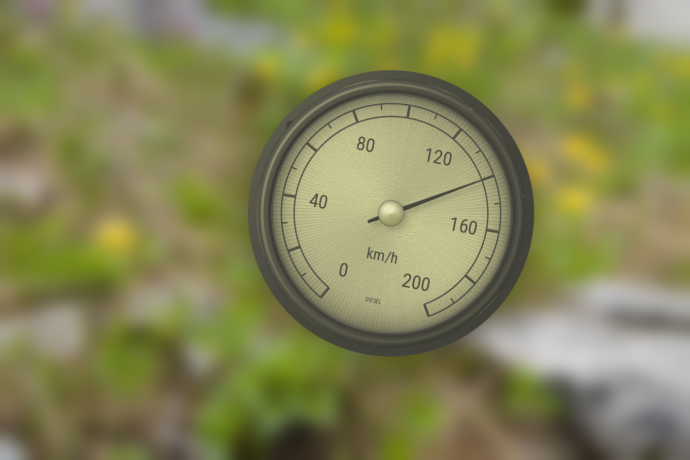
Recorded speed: 140; km/h
